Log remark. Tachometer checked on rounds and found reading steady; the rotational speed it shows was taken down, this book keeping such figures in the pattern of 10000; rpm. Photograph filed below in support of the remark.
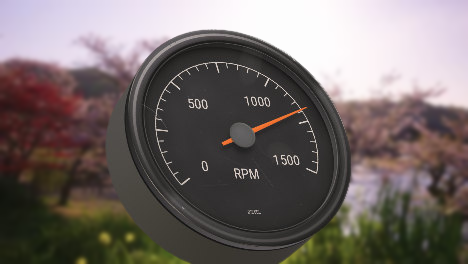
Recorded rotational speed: 1200; rpm
